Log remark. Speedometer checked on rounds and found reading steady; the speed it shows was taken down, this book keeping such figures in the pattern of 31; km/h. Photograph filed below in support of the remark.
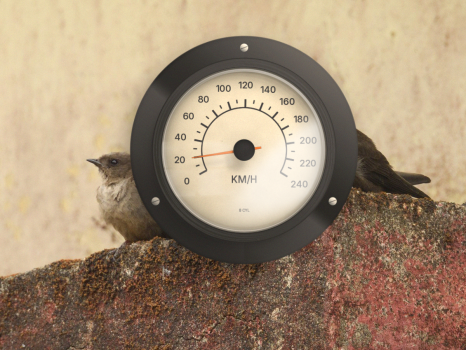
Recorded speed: 20; km/h
